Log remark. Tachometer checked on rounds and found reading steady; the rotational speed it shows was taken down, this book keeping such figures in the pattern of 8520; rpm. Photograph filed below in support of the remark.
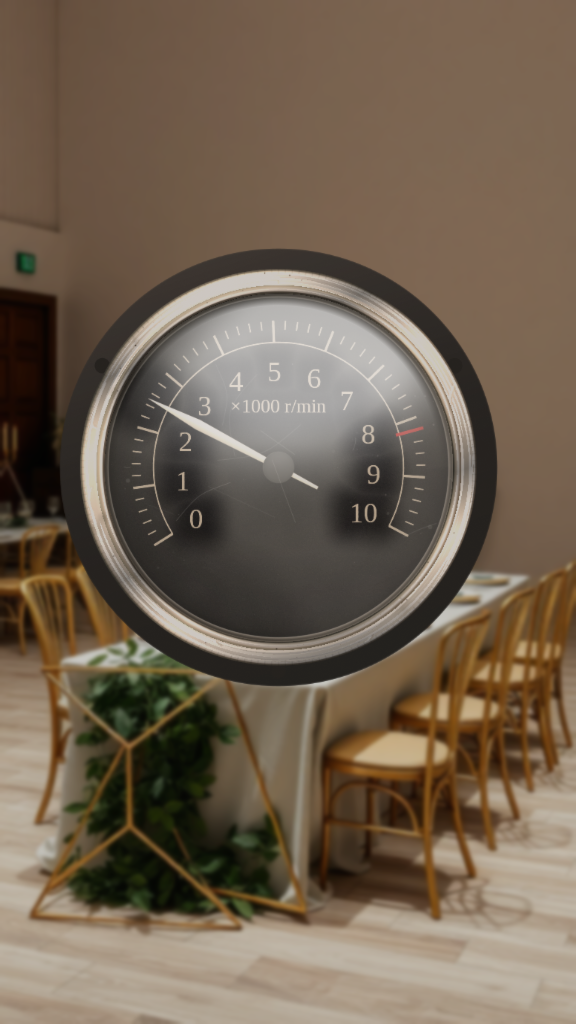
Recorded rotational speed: 2500; rpm
